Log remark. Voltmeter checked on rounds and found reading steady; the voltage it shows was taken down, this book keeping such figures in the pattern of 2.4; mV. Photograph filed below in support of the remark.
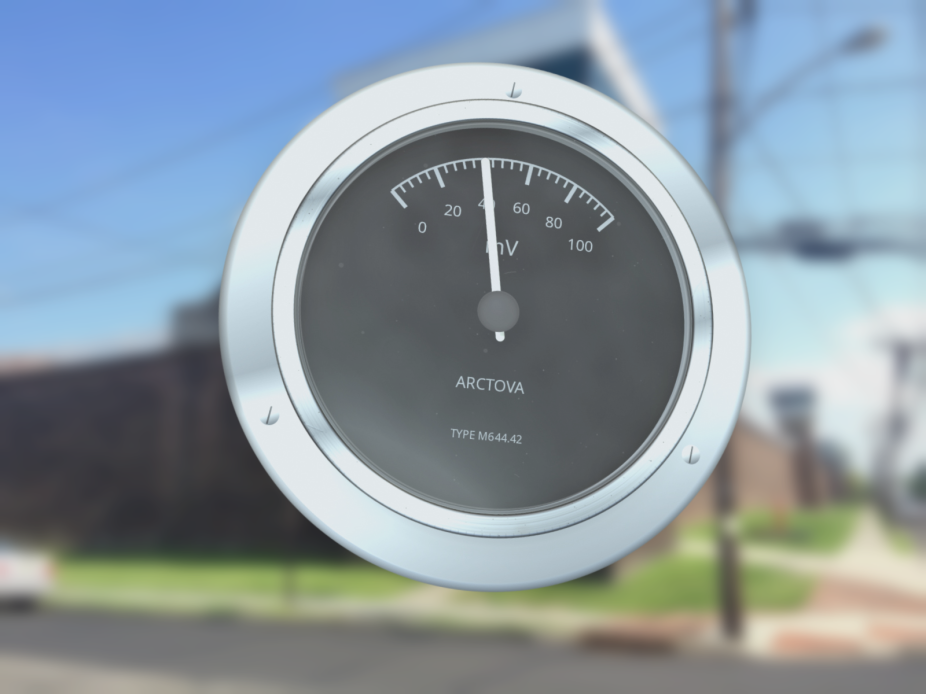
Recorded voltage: 40; mV
